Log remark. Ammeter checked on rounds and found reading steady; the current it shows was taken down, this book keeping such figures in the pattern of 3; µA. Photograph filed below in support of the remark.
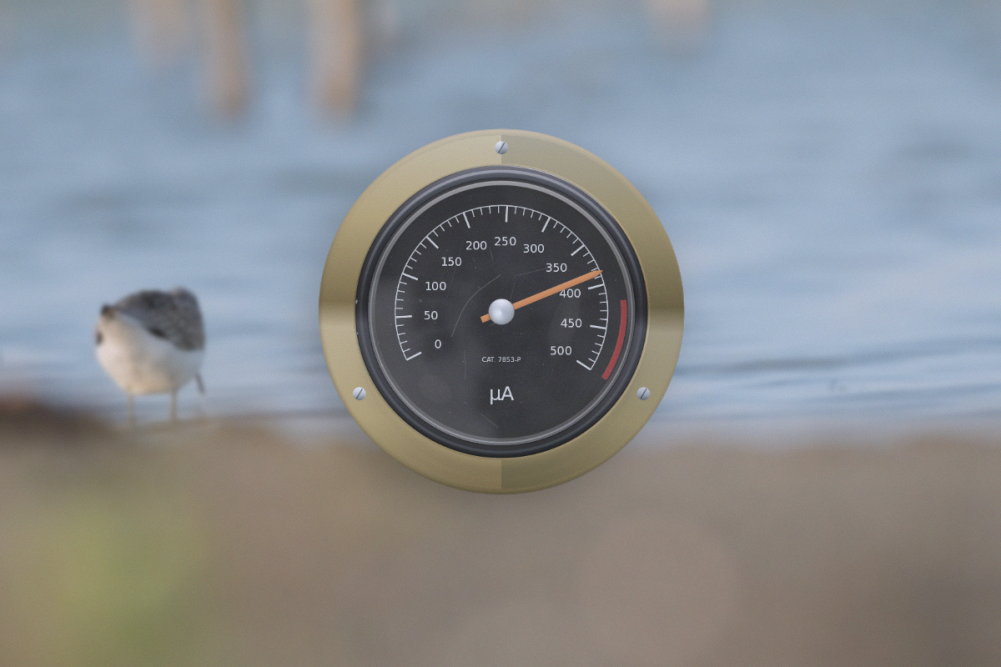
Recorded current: 385; µA
